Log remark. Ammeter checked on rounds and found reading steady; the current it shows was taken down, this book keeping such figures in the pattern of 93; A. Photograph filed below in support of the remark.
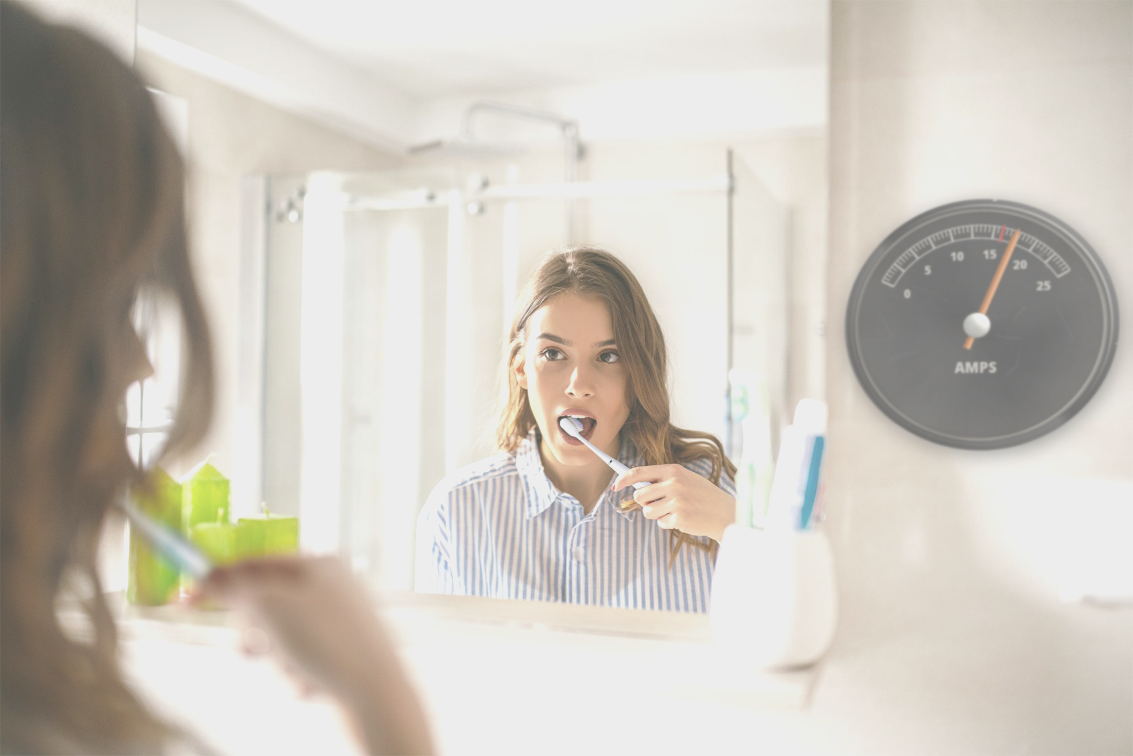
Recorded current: 17.5; A
